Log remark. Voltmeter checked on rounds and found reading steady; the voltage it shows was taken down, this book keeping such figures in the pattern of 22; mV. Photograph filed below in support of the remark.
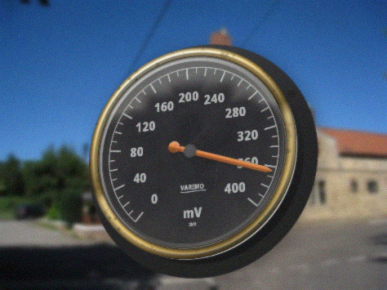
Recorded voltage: 365; mV
